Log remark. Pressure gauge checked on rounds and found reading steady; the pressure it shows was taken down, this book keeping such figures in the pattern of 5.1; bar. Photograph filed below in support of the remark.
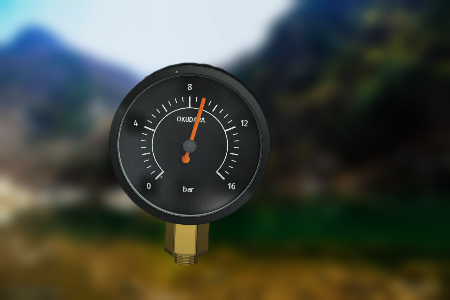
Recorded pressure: 9; bar
